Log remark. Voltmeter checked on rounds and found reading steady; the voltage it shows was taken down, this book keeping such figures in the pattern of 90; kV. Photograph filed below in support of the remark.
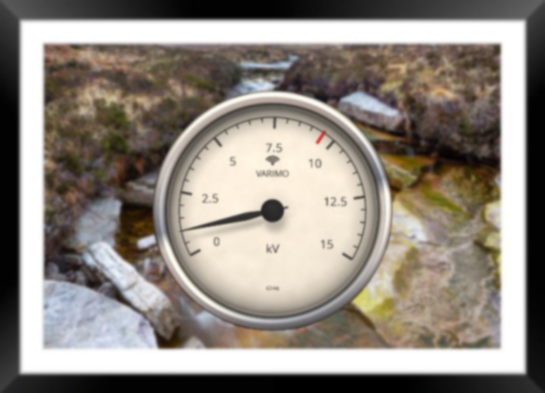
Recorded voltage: 1; kV
